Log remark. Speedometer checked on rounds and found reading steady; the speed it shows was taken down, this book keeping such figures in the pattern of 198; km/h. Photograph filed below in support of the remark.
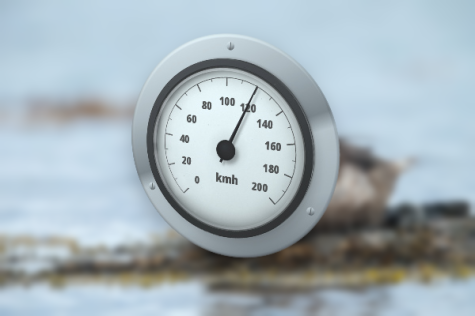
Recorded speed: 120; km/h
